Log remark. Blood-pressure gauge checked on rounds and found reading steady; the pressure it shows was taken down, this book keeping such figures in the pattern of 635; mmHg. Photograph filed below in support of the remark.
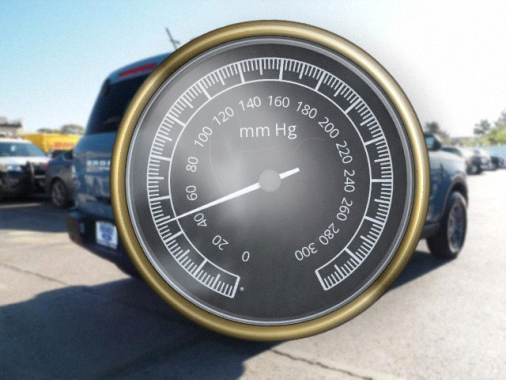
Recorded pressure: 48; mmHg
